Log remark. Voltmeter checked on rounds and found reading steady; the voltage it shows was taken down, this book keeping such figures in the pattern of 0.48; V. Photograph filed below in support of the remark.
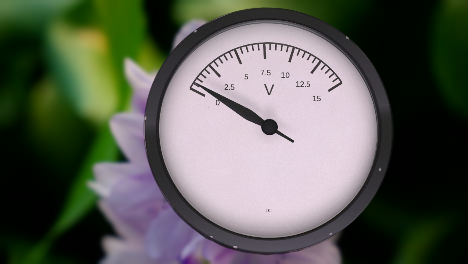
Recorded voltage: 0.5; V
